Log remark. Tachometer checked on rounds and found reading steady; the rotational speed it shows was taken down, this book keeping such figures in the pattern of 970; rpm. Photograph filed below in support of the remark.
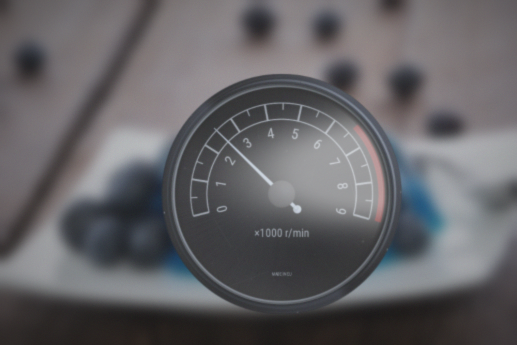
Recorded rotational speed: 2500; rpm
